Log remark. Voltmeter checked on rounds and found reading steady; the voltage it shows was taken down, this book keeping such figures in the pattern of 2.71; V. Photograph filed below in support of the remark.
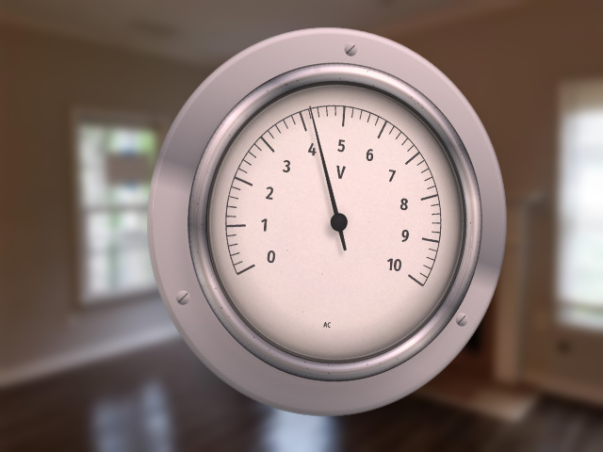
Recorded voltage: 4.2; V
